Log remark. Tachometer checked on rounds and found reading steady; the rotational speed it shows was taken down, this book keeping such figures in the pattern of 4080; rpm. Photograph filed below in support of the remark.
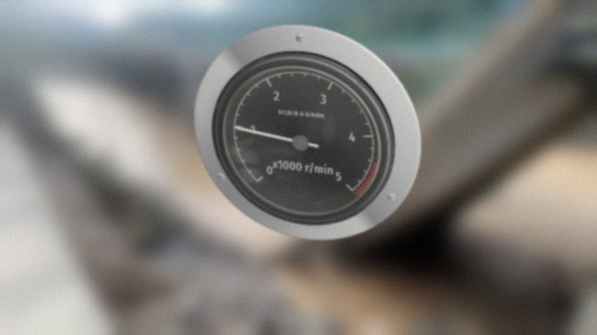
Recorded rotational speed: 1000; rpm
